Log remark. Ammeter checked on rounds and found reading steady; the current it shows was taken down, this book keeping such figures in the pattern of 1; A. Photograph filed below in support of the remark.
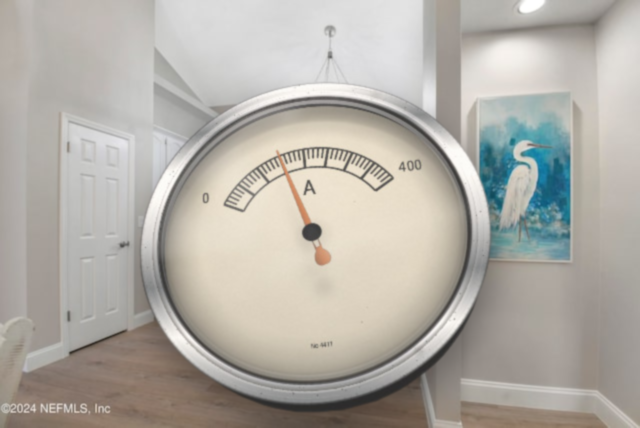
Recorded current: 150; A
